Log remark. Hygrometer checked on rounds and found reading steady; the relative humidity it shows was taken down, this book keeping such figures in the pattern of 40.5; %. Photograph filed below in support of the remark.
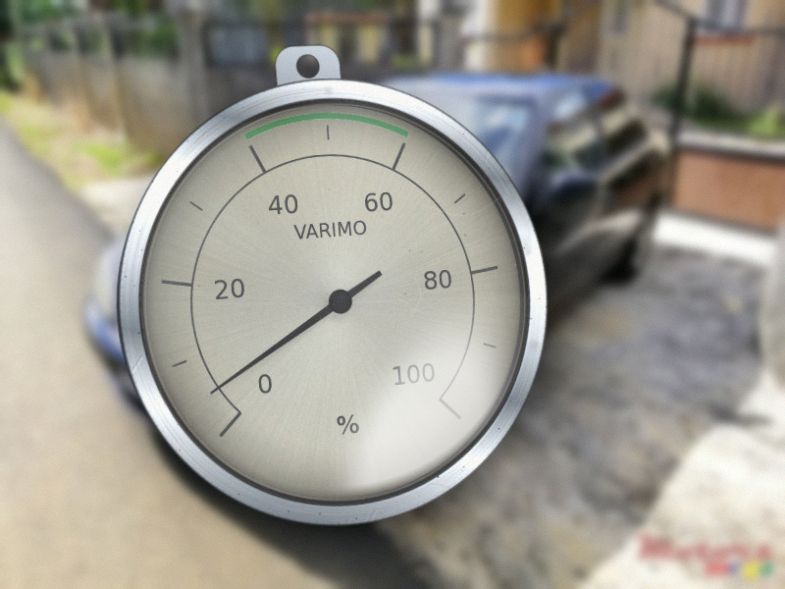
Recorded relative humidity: 5; %
